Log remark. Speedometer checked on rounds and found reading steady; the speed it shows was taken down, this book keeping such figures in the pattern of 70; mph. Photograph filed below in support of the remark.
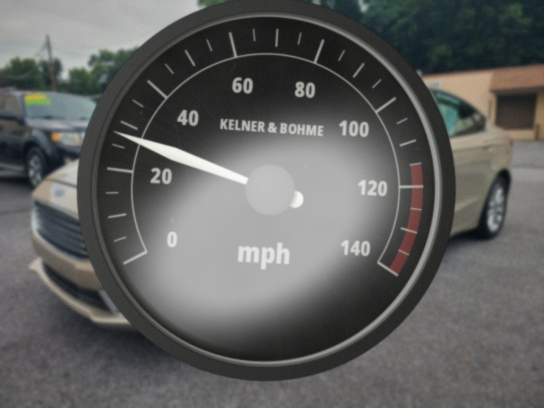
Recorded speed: 27.5; mph
